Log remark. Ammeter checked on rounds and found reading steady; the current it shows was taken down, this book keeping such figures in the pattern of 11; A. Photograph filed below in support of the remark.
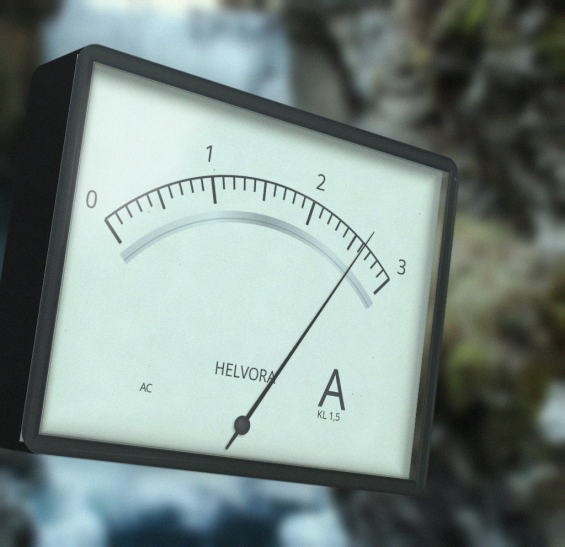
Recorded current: 2.6; A
